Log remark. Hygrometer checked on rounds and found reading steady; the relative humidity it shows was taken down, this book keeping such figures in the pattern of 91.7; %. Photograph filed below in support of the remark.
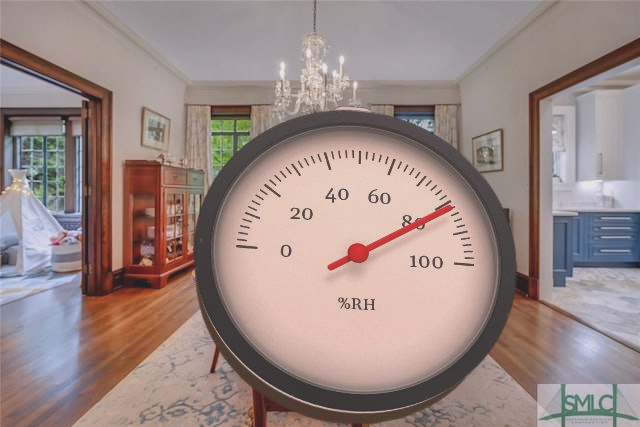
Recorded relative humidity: 82; %
